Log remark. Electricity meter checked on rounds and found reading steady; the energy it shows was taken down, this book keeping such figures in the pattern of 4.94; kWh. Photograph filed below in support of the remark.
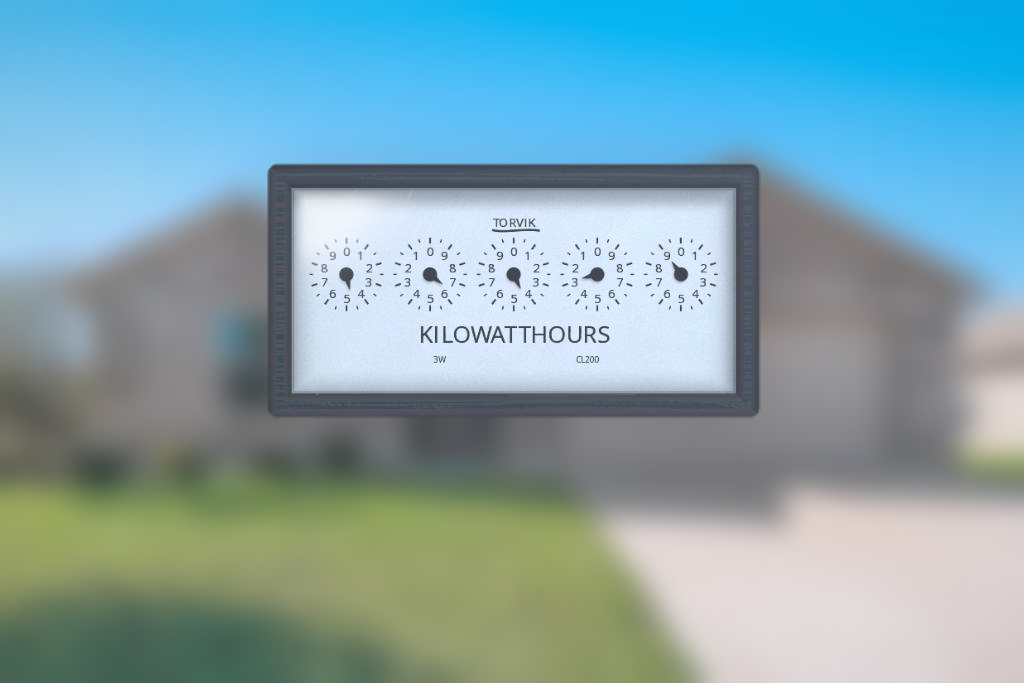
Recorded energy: 46429; kWh
